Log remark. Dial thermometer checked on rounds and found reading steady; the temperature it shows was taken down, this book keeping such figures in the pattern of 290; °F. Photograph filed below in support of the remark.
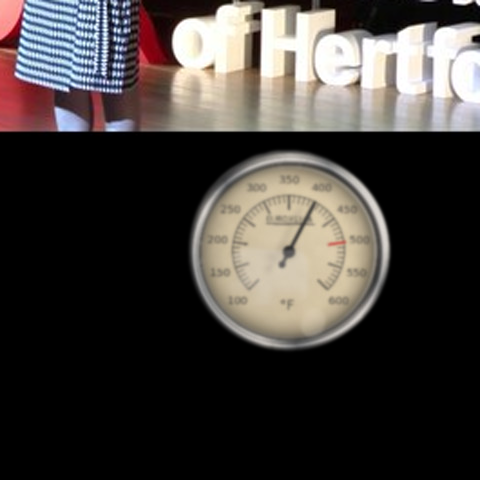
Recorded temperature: 400; °F
